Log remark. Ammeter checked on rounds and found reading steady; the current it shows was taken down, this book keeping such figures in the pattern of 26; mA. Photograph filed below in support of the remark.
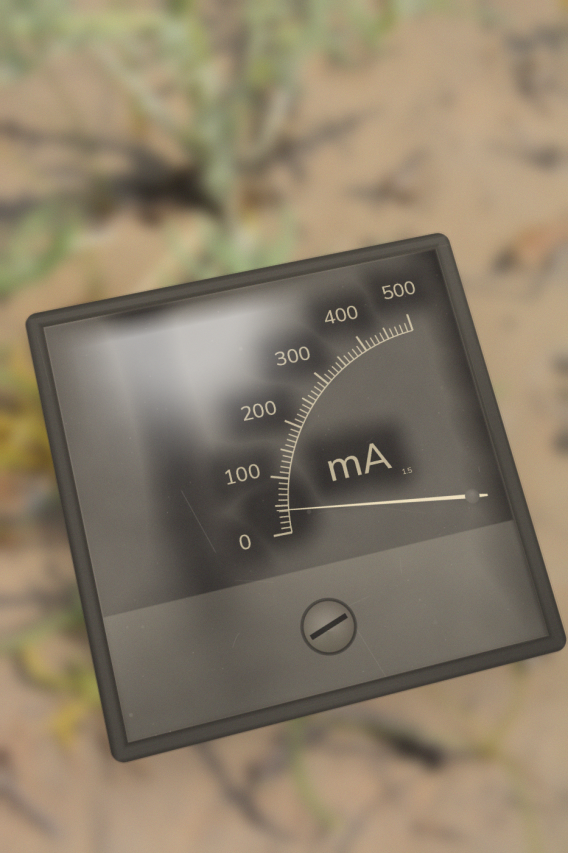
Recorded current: 40; mA
